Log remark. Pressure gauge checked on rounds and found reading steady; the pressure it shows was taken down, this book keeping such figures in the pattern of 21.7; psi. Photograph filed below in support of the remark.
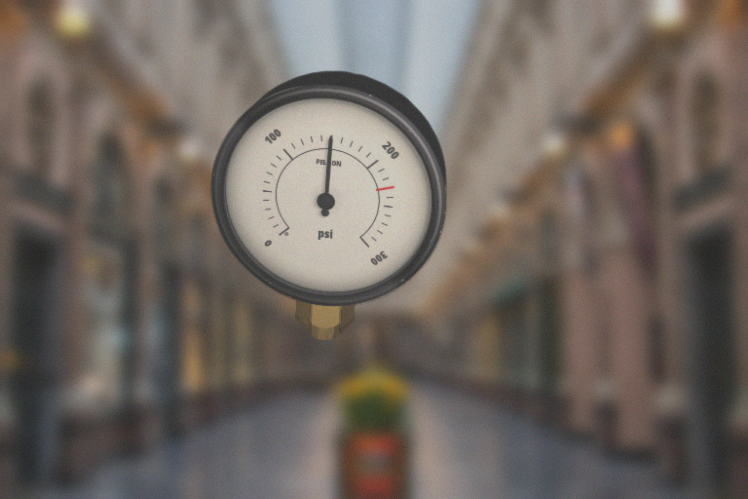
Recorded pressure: 150; psi
